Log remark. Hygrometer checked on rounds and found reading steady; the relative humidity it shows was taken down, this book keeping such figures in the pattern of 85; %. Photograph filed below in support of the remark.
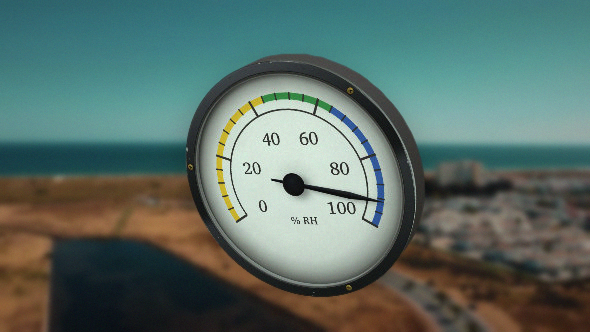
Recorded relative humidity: 92; %
